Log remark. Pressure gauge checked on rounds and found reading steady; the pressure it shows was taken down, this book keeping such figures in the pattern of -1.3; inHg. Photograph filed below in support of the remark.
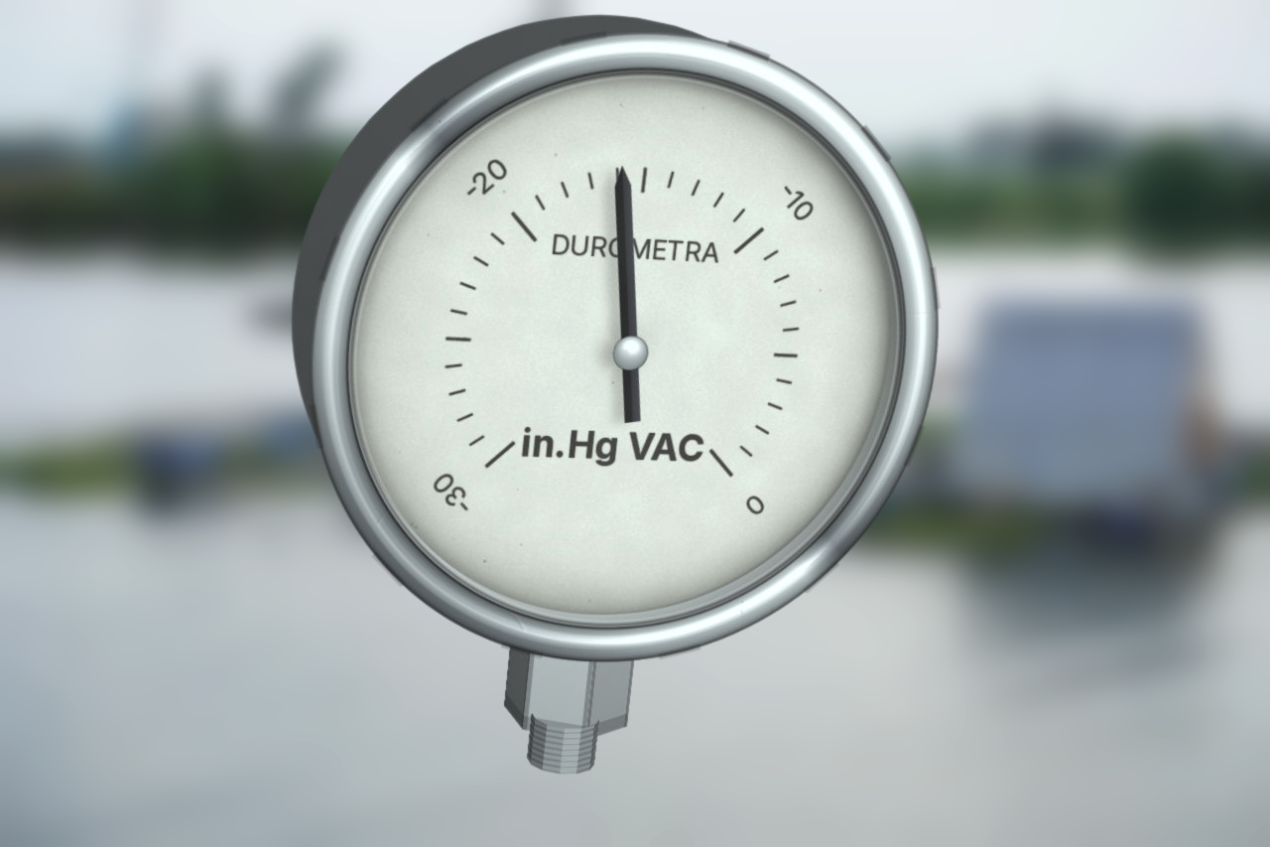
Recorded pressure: -16; inHg
